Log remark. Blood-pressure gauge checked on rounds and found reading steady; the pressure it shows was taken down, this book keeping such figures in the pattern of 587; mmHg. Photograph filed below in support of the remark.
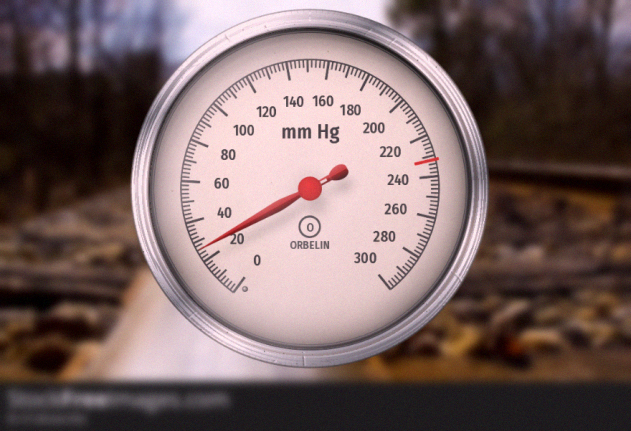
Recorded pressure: 26; mmHg
